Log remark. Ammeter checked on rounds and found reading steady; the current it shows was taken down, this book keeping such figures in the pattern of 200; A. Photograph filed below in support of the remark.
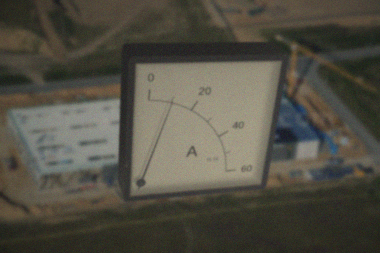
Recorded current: 10; A
